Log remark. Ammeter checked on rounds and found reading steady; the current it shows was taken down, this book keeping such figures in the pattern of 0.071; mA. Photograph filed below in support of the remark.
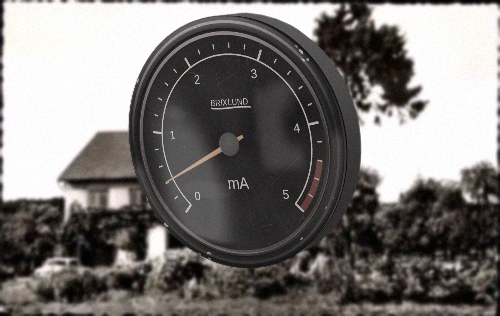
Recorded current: 0.4; mA
